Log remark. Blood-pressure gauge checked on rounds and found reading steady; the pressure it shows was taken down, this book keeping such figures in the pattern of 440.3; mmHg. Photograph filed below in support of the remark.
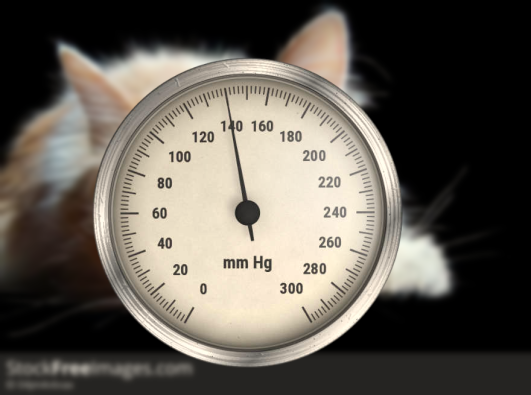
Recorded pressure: 140; mmHg
